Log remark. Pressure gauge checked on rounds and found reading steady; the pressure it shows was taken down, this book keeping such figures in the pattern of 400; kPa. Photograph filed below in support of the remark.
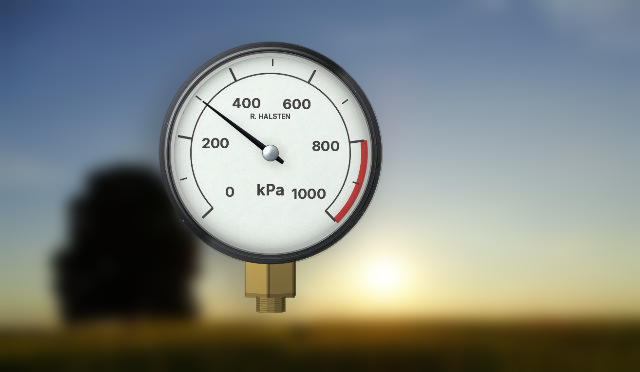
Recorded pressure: 300; kPa
